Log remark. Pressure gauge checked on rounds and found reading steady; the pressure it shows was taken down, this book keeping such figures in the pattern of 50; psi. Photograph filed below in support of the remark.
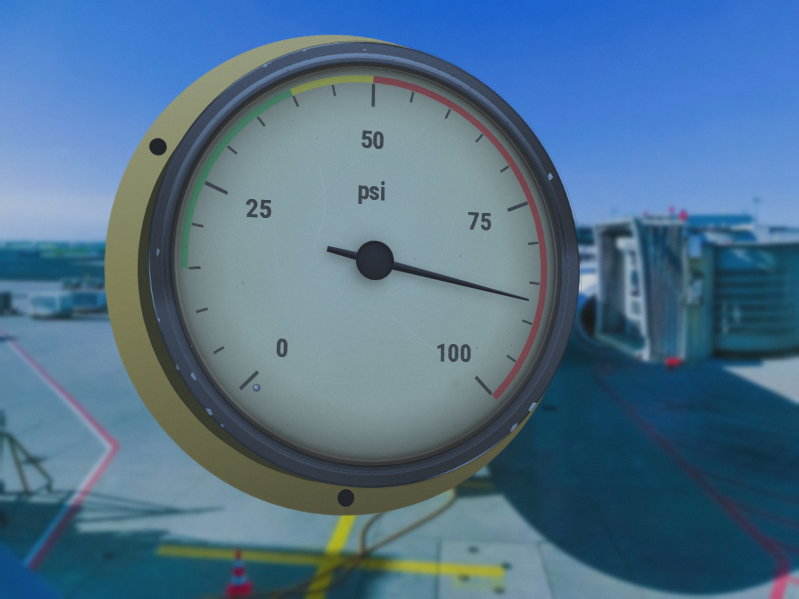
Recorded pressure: 87.5; psi
